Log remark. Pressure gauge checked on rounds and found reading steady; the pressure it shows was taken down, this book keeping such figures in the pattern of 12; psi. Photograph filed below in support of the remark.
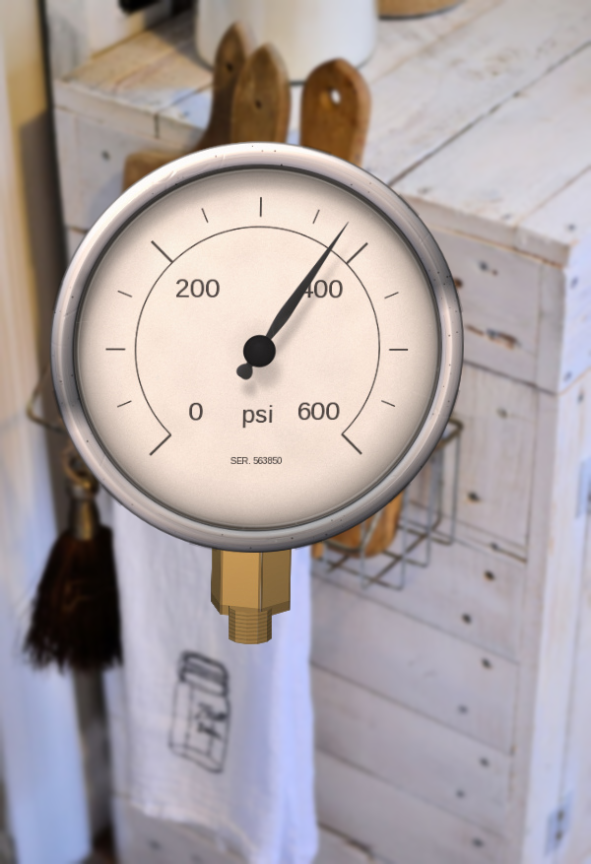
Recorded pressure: 375; psi
